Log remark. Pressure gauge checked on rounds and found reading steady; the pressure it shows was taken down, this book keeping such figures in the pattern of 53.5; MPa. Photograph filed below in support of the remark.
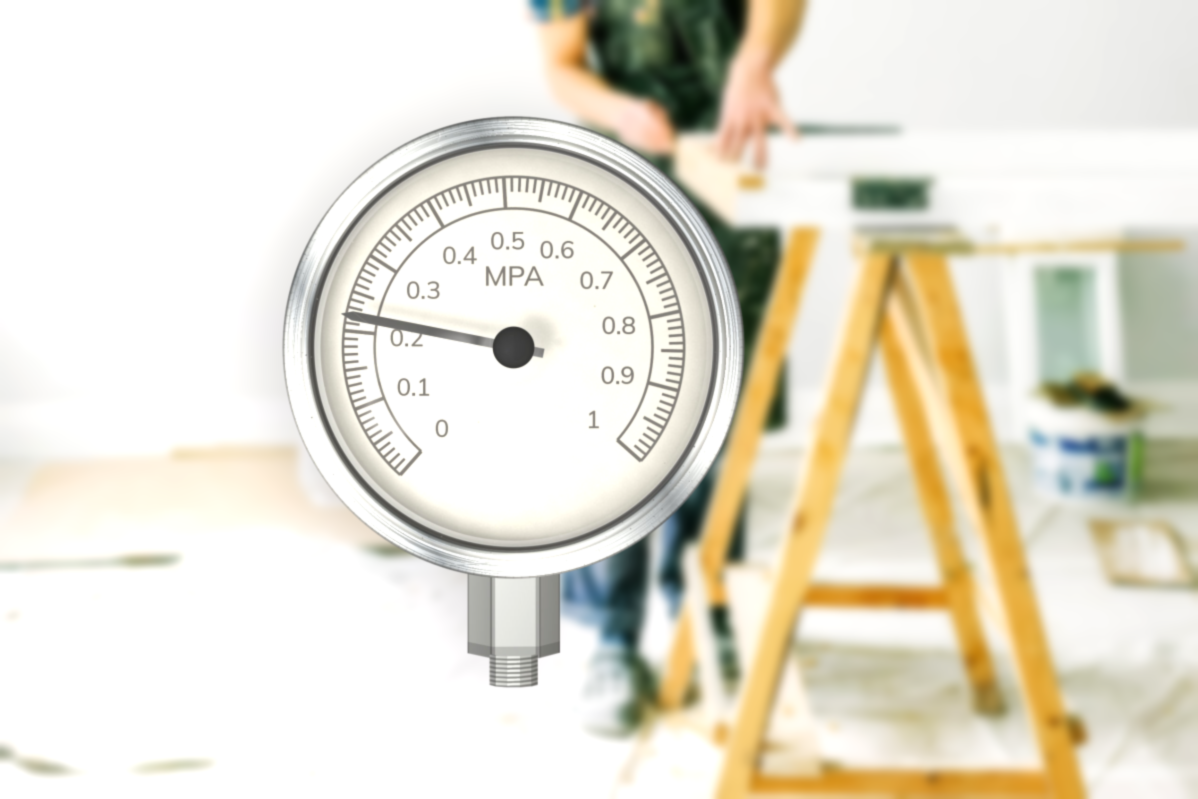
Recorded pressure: 0.22; MPa
